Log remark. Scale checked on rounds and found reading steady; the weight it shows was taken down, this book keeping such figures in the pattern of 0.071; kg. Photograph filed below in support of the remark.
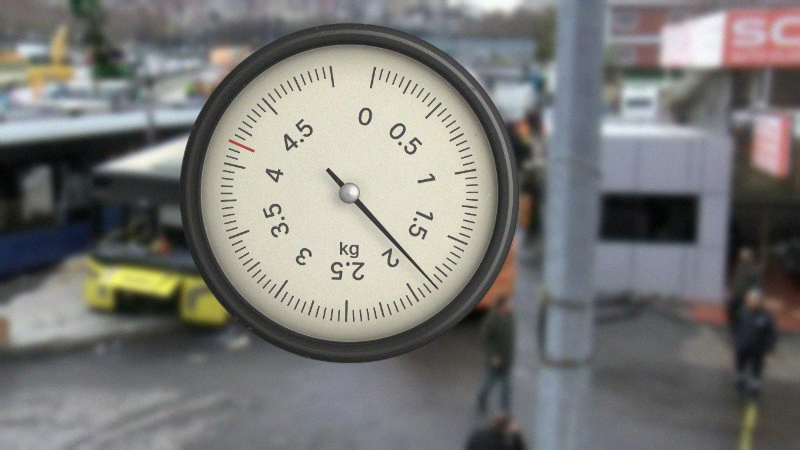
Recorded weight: 1.85; kg
